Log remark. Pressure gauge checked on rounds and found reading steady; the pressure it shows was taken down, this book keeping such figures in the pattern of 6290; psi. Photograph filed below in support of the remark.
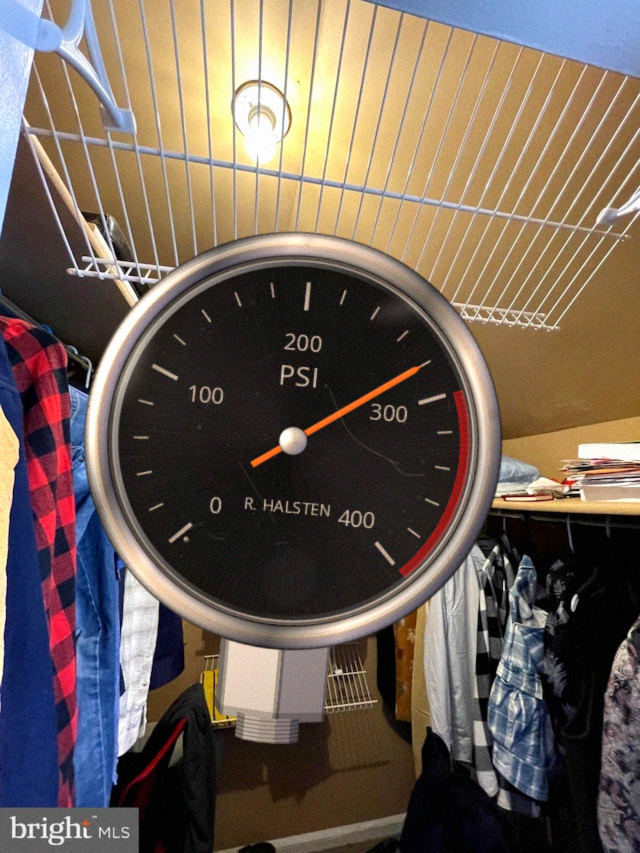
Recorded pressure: 280; psi
